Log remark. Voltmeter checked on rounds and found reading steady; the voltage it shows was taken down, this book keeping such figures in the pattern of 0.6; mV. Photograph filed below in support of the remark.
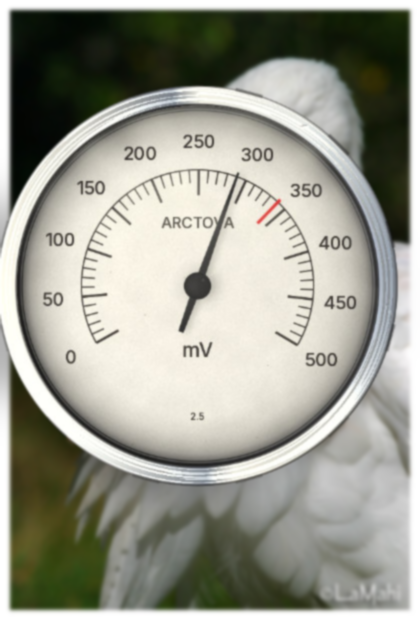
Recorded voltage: 290; mV
